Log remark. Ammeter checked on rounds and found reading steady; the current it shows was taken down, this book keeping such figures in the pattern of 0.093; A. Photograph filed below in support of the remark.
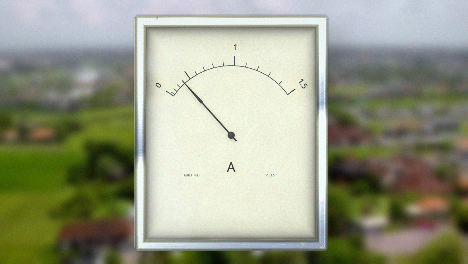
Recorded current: 0.4; A
